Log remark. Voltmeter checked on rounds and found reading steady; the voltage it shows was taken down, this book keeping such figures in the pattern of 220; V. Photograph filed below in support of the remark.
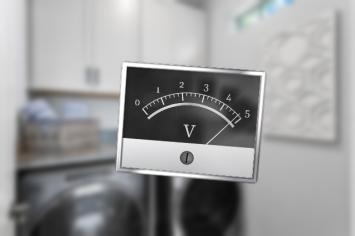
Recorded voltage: 4.8; V
